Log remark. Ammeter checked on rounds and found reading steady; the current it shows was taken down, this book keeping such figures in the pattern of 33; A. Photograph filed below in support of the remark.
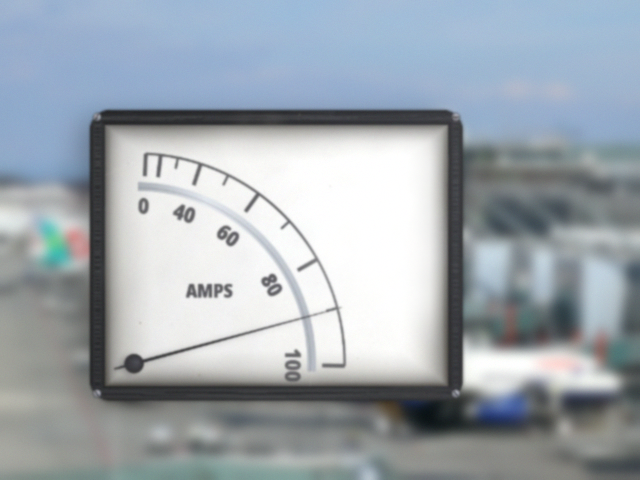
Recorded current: 90; A
